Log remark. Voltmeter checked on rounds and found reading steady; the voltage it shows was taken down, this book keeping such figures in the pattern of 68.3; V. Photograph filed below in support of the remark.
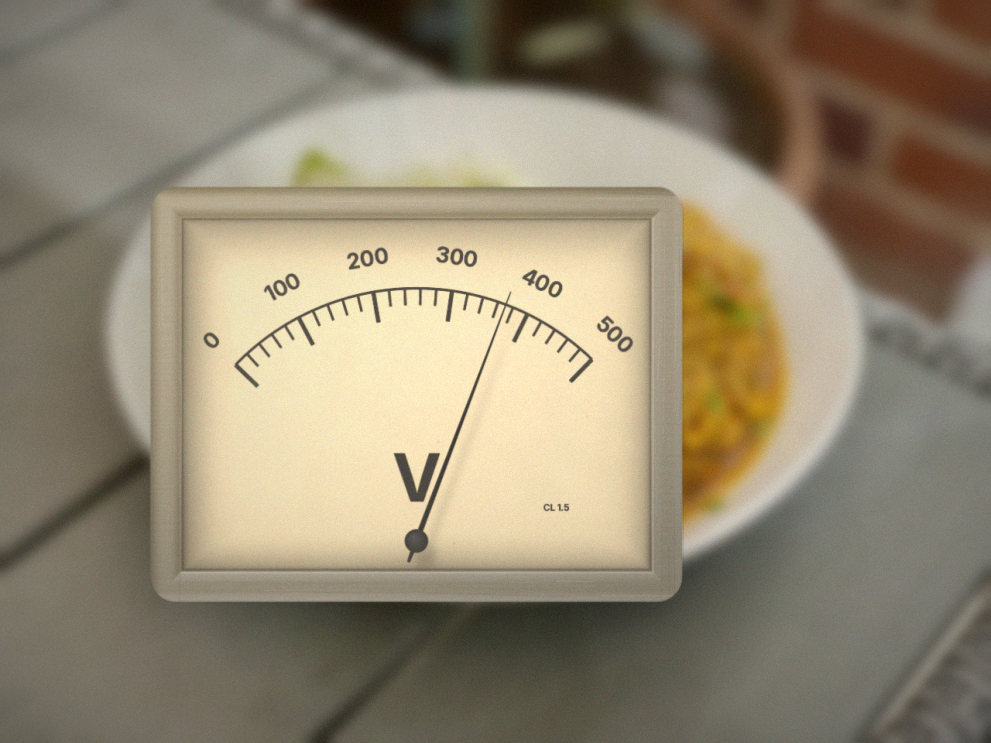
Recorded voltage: 370; V
